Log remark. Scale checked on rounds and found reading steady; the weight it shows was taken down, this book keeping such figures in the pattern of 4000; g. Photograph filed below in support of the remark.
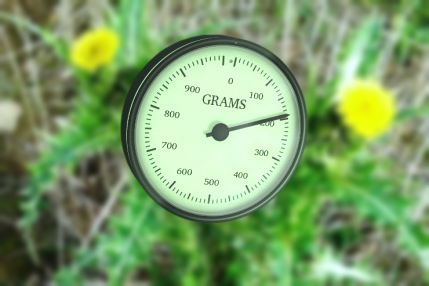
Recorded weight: 190; g
